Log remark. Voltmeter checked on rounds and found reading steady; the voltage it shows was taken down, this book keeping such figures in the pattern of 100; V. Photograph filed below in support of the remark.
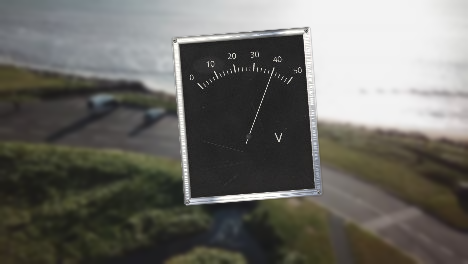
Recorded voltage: 40; V
